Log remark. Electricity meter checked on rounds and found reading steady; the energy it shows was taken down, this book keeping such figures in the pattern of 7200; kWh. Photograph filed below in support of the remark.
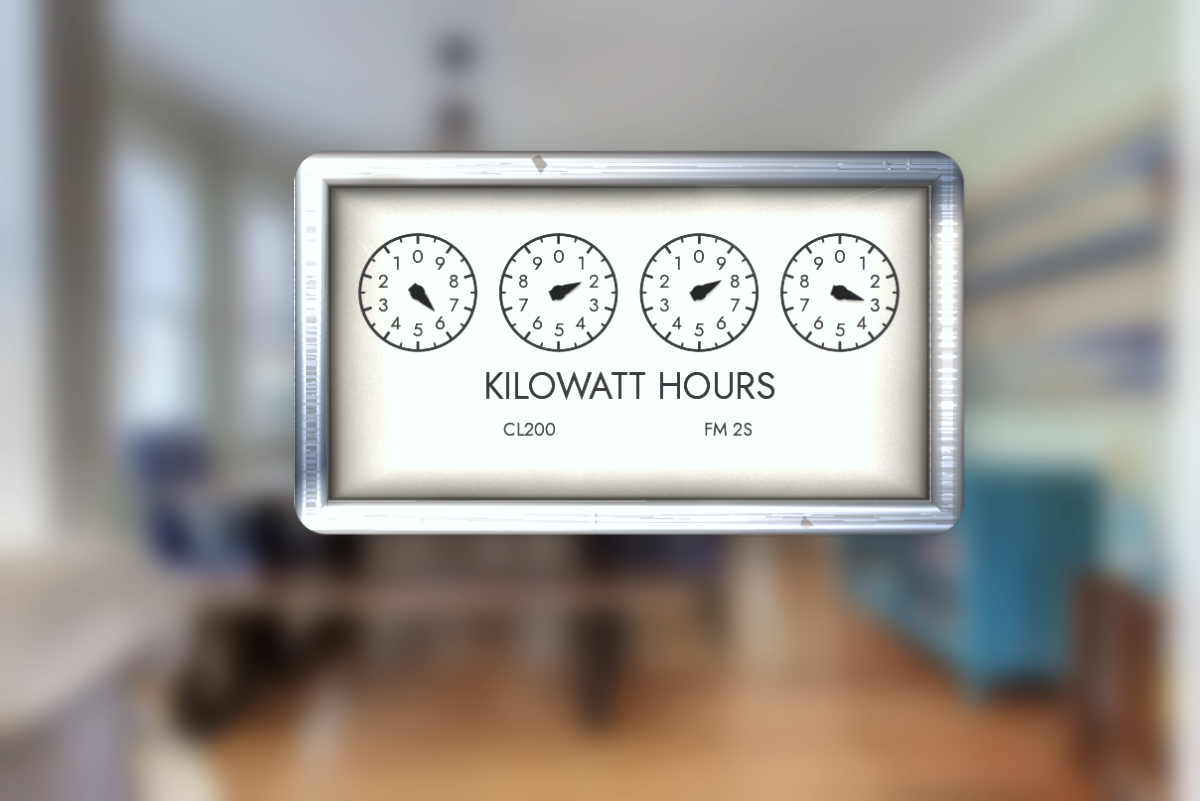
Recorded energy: 6183; kWh
